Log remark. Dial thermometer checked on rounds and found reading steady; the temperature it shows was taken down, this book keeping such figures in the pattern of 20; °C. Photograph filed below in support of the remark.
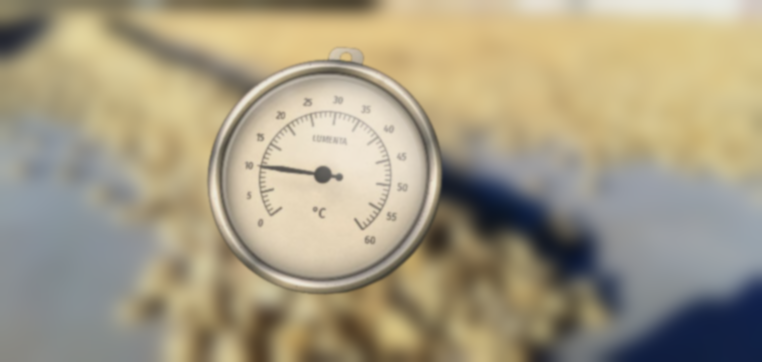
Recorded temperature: 10; °C
